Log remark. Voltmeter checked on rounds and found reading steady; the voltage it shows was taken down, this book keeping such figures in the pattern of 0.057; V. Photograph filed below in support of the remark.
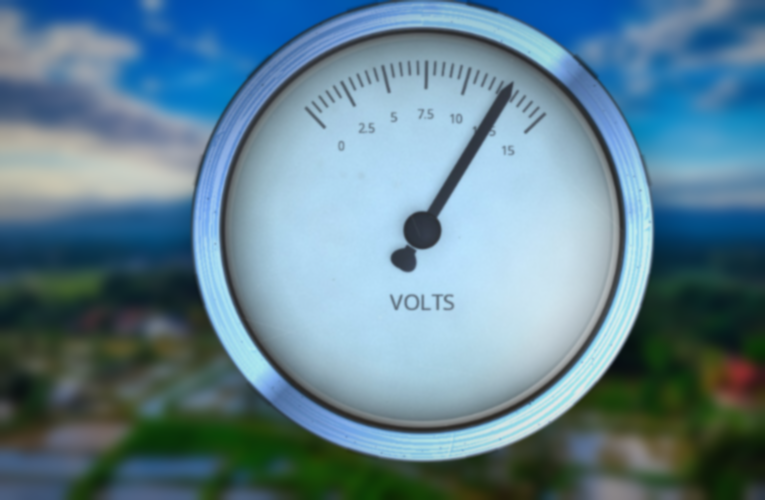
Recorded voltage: 12.5; V
